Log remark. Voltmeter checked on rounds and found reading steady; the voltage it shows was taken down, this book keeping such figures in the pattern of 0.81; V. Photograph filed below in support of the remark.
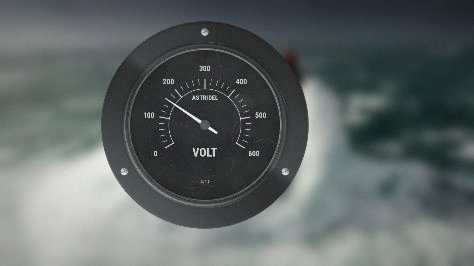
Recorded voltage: 160; V
